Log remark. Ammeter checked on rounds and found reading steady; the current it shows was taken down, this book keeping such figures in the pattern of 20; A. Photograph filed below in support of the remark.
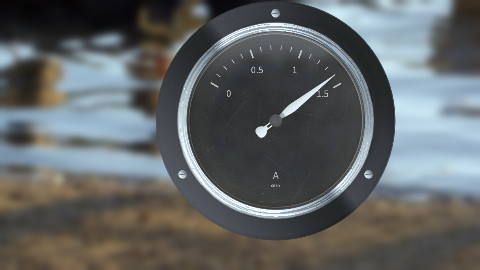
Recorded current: 1.4; A
